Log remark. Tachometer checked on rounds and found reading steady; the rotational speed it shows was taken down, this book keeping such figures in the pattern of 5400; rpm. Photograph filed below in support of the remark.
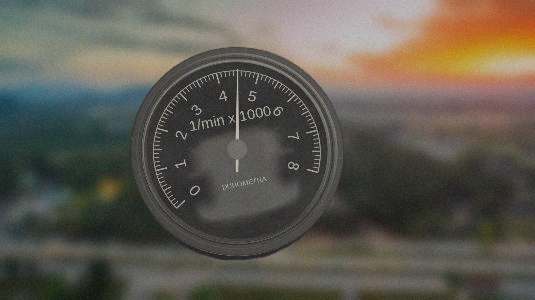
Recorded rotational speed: 4500; rpm
